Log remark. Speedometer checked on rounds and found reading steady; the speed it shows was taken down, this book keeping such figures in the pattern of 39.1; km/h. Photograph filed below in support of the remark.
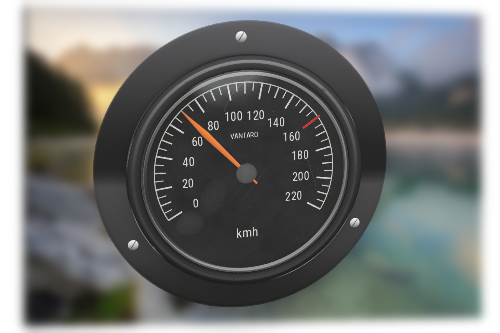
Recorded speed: 70; km/h
